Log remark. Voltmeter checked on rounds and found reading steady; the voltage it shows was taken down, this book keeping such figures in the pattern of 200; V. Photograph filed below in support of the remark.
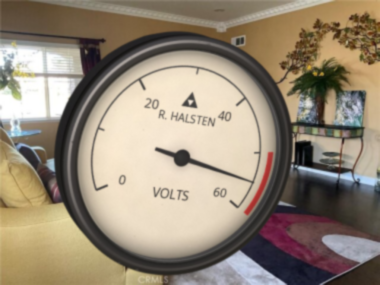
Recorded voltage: 55; V
